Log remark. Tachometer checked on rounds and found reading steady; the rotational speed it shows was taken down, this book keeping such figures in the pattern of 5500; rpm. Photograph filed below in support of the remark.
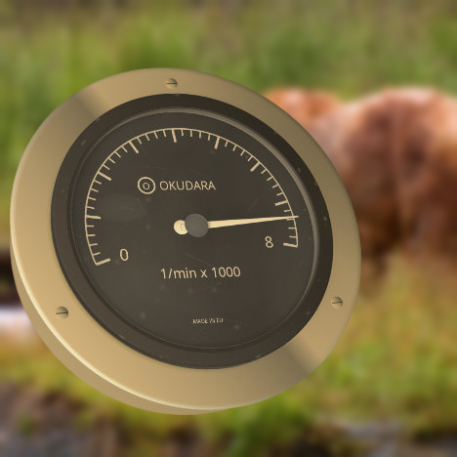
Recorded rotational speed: 7400; rpm
